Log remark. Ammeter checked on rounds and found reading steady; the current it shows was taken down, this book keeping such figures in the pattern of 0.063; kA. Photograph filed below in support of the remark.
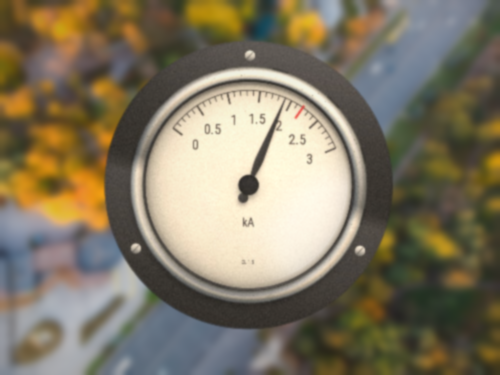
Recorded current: 1.9; kA
